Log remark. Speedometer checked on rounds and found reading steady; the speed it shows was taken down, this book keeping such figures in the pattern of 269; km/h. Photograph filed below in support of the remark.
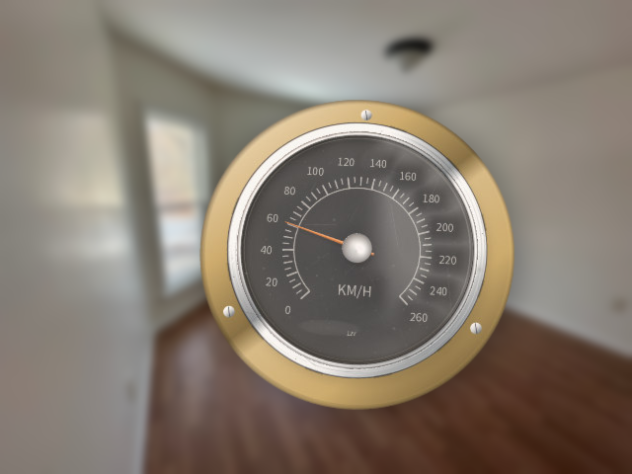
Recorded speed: 60; km/h
